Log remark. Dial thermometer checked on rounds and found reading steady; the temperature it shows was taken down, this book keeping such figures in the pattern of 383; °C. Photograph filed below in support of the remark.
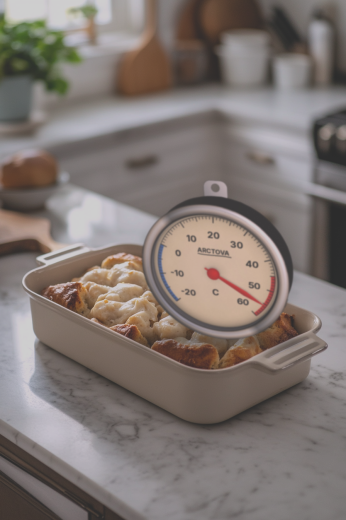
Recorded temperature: 55; °C
